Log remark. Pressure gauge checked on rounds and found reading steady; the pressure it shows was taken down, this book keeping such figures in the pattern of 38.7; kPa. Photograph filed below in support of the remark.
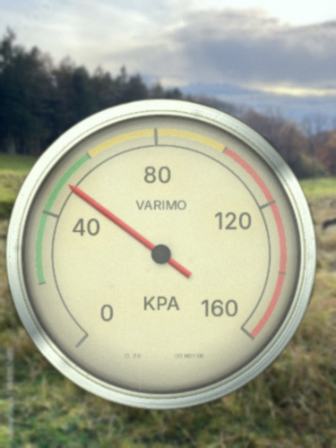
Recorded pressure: 50; kPa
